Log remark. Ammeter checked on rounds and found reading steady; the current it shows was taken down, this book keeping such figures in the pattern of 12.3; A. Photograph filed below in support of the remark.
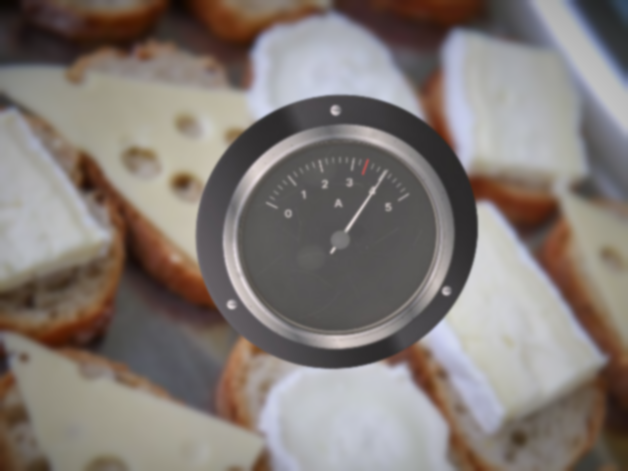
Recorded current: 4; A
